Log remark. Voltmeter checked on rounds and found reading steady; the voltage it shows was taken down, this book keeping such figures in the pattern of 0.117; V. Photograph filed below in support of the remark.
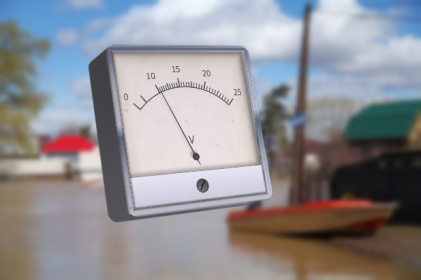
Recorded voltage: 10; V
